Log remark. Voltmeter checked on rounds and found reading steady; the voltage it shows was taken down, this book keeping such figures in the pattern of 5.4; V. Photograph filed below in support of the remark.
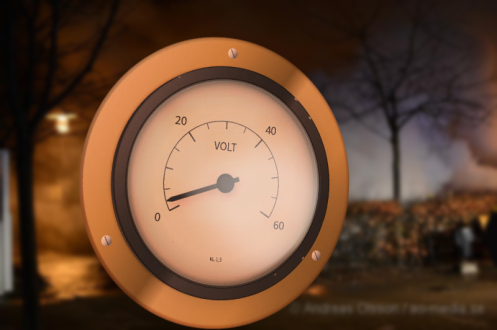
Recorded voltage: 2.5; V
